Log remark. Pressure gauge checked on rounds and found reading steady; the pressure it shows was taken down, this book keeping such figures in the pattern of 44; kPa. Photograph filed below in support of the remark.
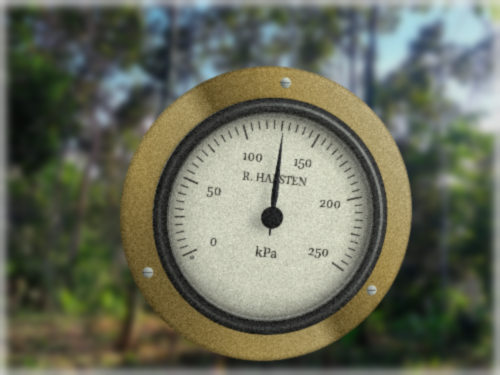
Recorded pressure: 125; kPa
